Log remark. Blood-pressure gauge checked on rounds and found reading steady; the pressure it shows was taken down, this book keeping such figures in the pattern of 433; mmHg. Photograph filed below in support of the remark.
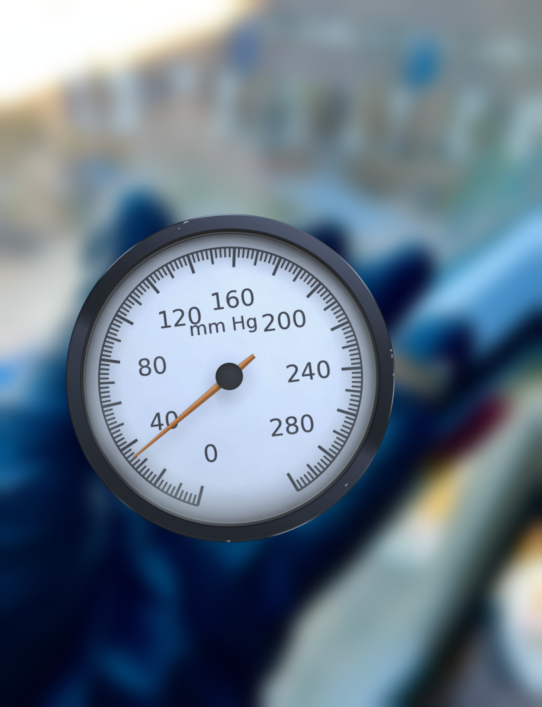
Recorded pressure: 34; mmHg
